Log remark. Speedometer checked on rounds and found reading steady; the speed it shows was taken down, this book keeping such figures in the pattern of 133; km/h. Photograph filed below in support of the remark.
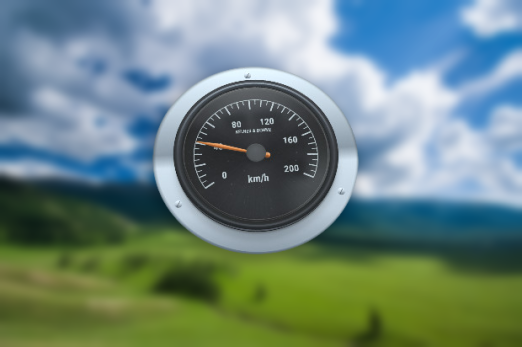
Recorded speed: 40; km/h
